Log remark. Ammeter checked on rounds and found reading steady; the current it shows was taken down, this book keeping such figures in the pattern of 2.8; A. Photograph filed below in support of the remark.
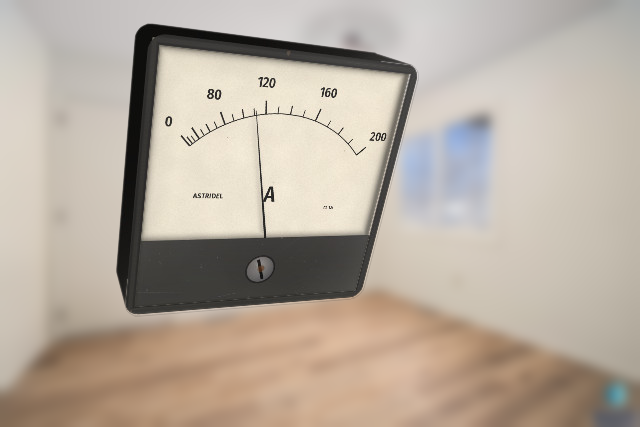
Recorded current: 110; A
